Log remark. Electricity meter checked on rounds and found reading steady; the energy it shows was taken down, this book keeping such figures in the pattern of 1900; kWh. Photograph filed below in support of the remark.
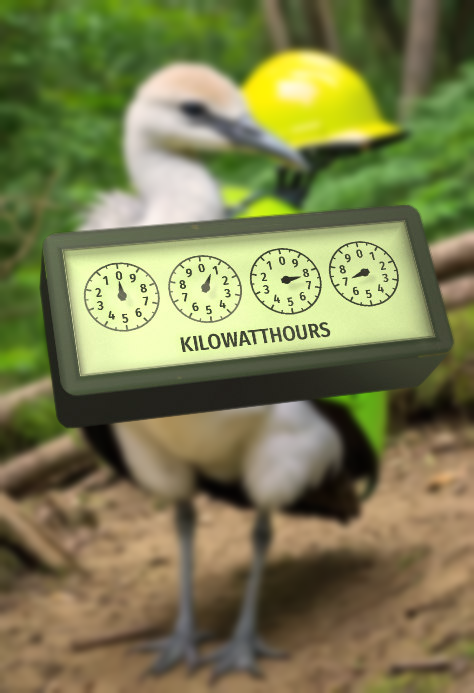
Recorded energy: 77; kWh
